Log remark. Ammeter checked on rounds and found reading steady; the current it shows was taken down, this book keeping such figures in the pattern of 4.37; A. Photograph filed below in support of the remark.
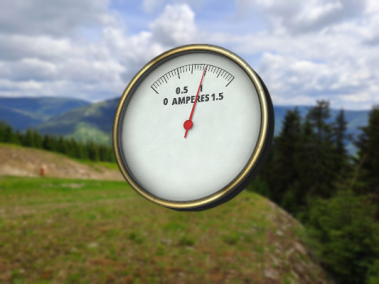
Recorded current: 1; A
